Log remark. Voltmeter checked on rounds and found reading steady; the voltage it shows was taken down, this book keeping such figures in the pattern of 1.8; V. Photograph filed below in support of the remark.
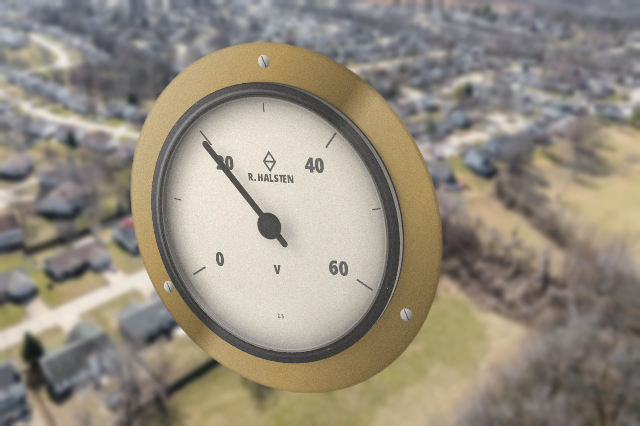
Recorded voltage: 20; V
